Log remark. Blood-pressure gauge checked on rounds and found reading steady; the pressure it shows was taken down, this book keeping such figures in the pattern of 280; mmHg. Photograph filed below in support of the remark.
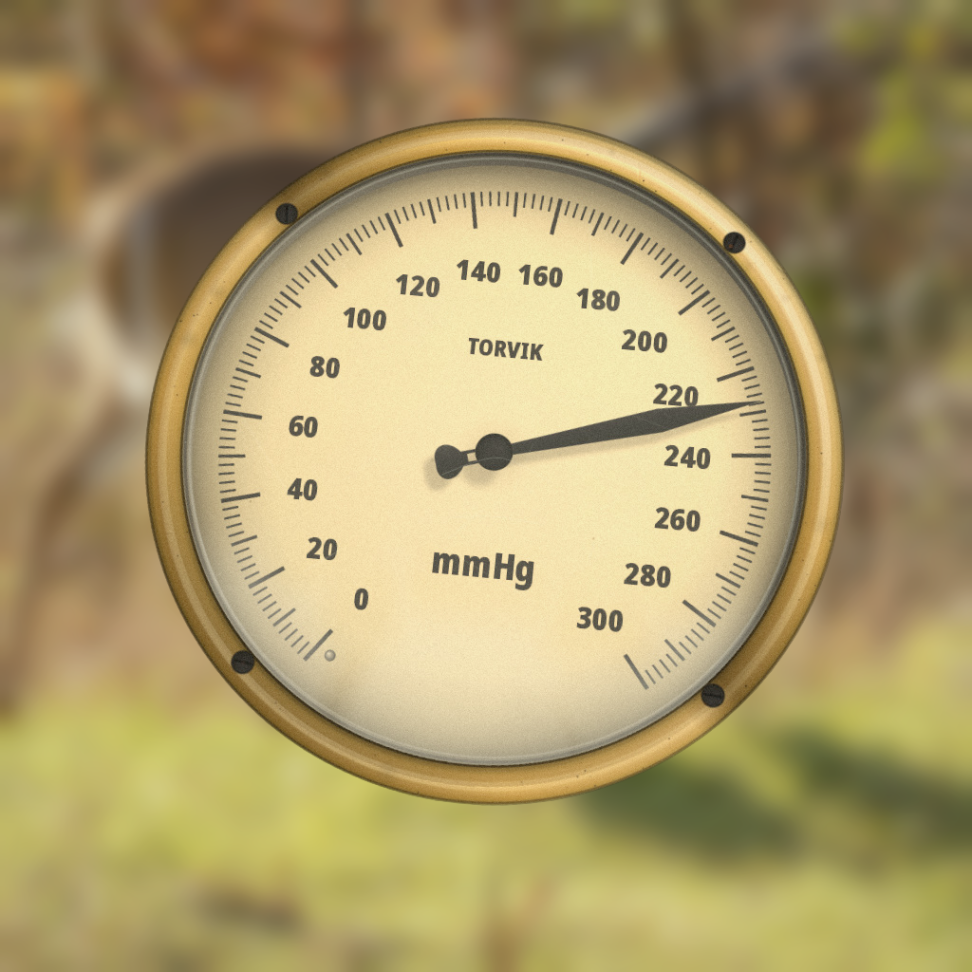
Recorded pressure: 228; mmHg
